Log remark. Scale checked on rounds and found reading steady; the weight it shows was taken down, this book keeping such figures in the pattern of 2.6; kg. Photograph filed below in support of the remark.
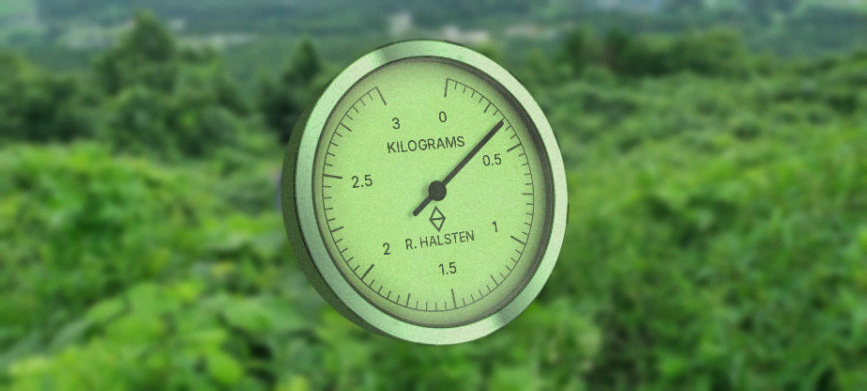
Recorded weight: 0.35; kg
